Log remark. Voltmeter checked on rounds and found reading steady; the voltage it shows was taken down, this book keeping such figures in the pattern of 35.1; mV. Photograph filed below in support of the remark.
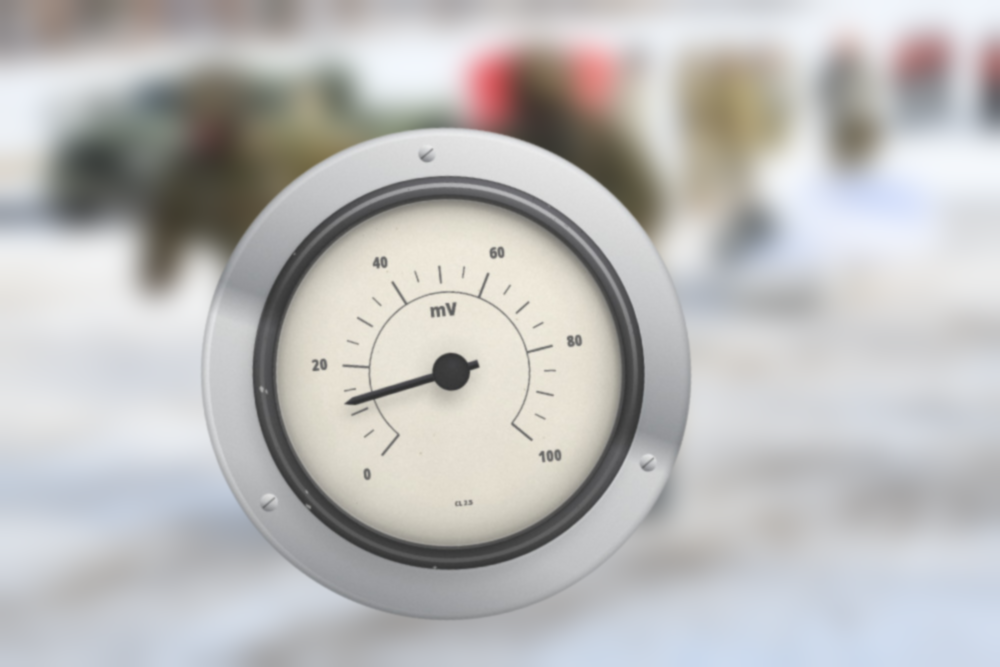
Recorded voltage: 12.5; mV
